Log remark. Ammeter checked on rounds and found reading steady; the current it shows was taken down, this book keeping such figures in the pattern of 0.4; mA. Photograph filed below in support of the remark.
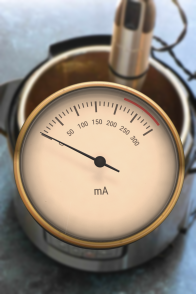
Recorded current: 0; mA
